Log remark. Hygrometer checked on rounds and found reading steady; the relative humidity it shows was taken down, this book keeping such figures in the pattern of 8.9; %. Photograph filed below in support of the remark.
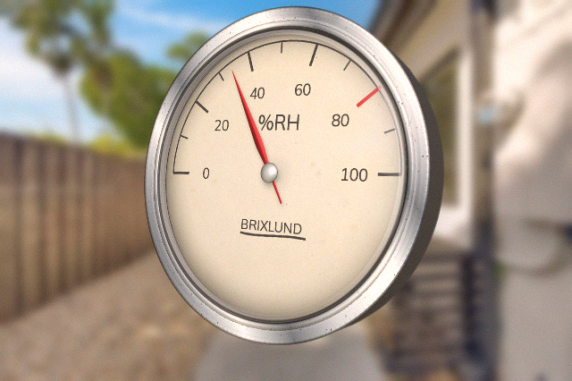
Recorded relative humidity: 35; %
